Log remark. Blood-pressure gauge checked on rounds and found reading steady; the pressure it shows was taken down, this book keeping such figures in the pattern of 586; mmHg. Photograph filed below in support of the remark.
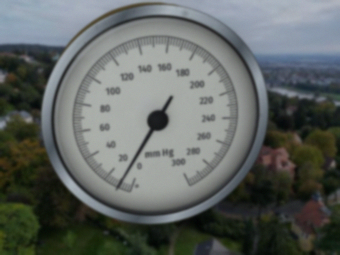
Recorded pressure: 10; mmHg
